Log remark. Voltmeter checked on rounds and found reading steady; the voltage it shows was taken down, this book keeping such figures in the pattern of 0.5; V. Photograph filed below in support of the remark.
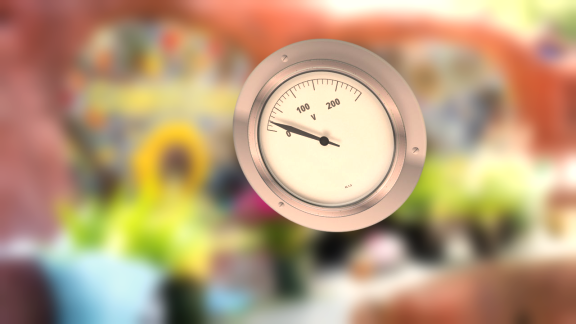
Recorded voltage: 20; V
